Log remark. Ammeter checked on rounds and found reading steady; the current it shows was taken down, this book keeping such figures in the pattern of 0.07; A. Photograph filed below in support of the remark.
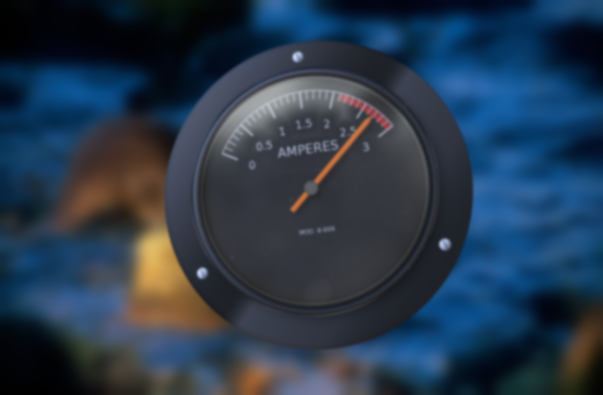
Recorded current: 2.7; A
